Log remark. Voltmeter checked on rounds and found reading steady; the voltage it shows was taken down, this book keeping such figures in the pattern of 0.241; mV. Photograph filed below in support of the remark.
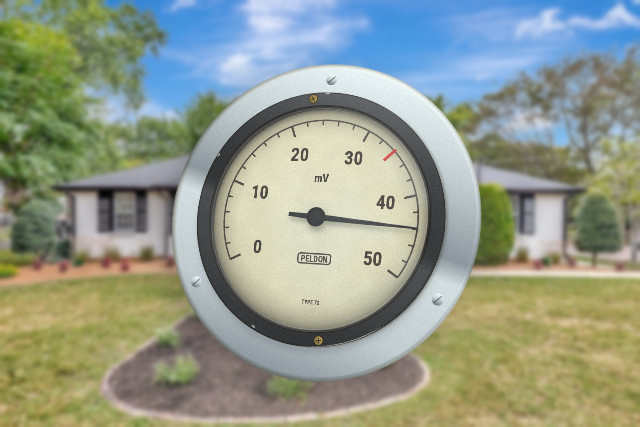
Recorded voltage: 44; mV
